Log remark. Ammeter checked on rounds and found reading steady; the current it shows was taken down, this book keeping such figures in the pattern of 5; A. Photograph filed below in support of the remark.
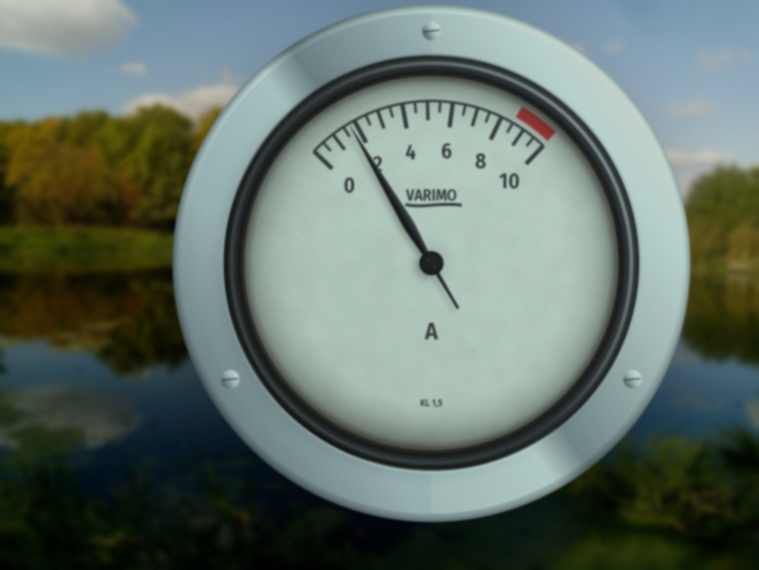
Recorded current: 1.75; A
